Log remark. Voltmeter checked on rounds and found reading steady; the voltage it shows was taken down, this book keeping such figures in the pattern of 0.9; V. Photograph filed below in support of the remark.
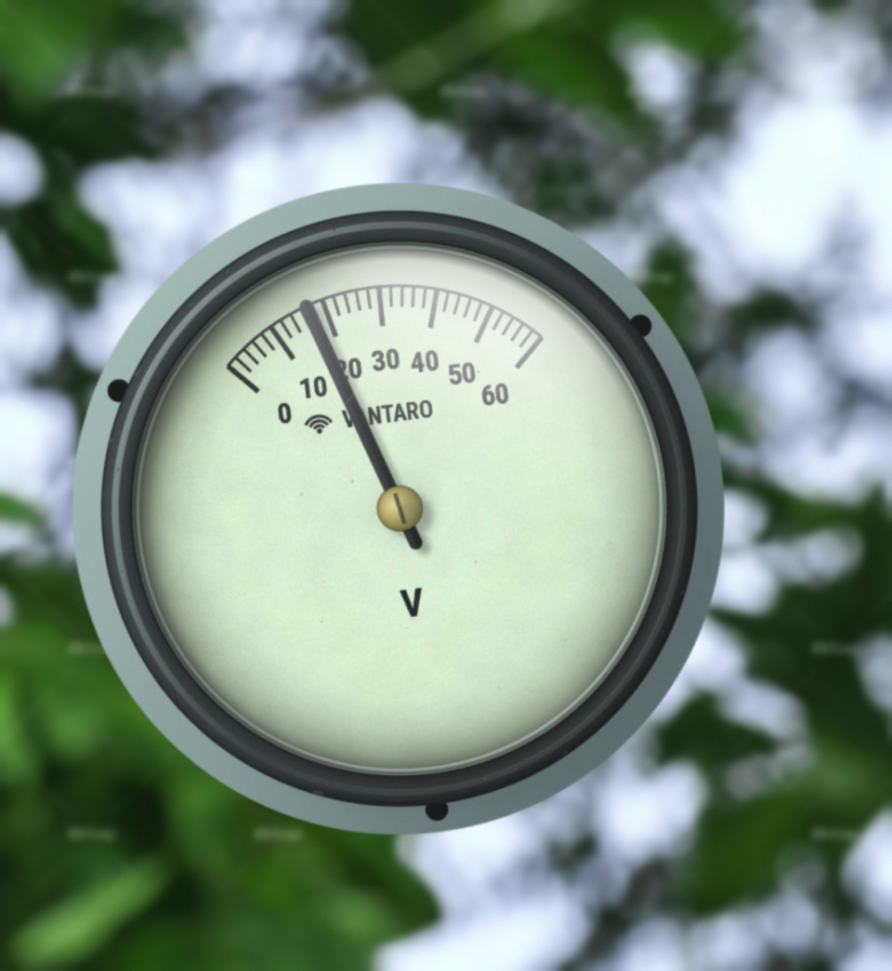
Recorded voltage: 17; V
